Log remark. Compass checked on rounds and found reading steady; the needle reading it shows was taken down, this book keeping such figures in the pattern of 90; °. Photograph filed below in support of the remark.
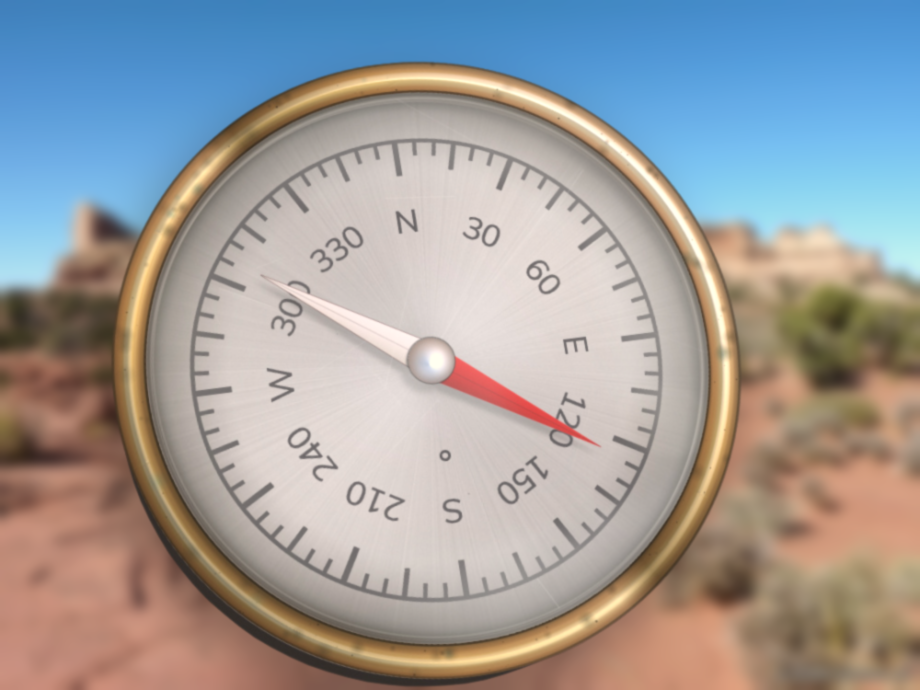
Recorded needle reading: 125; °
